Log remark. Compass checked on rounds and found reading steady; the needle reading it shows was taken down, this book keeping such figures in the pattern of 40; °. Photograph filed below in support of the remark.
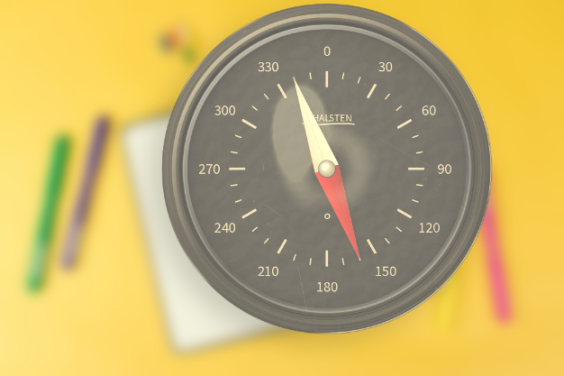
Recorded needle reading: 160; °
